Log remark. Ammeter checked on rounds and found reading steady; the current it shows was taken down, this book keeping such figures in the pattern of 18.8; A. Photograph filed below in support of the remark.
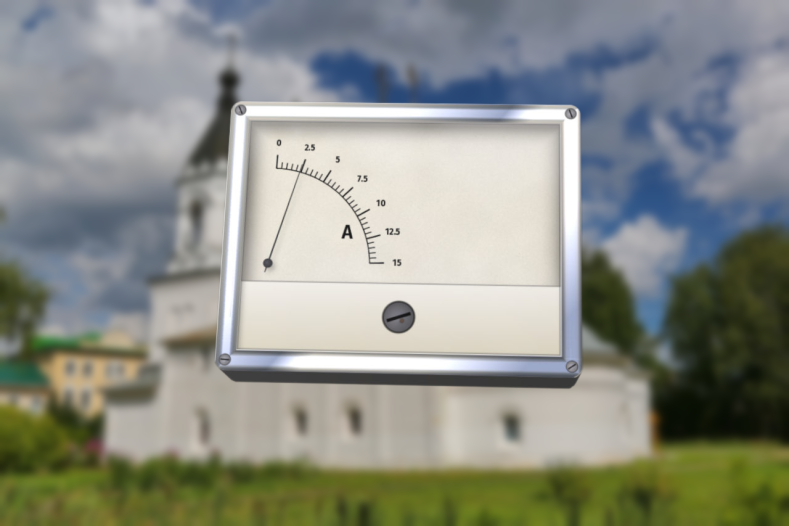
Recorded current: 2.5; A
